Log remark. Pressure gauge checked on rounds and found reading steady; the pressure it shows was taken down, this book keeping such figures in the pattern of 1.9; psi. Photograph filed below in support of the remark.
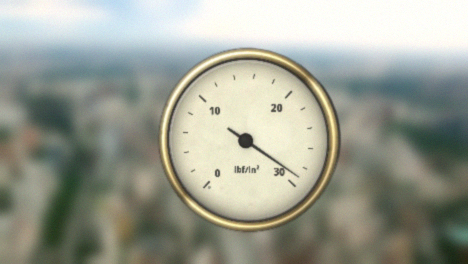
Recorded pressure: 29; psi
